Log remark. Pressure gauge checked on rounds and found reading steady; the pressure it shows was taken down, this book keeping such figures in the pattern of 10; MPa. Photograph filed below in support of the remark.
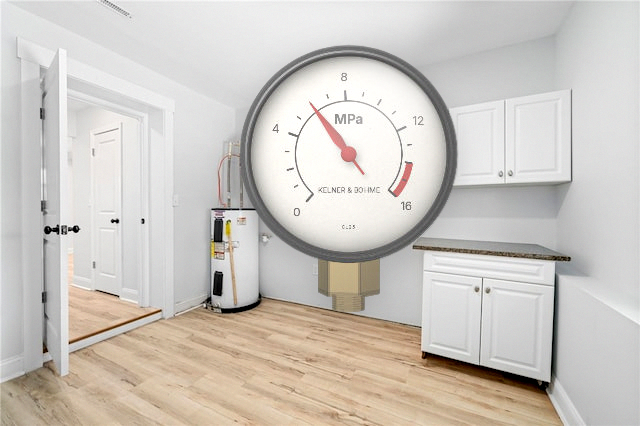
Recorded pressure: 6; MPa
